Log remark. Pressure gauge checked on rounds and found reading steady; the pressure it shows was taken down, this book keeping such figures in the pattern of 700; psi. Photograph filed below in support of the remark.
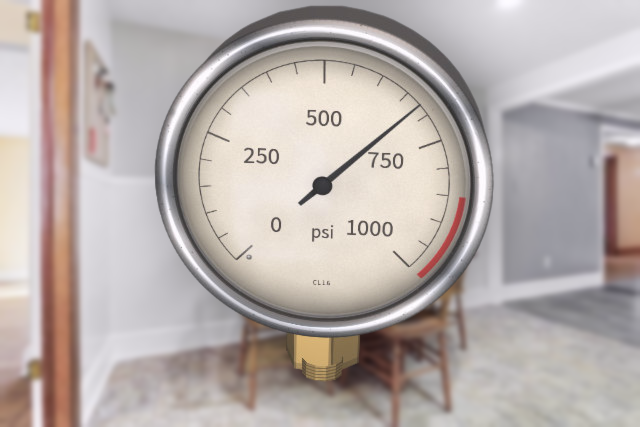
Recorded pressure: 675; psi
